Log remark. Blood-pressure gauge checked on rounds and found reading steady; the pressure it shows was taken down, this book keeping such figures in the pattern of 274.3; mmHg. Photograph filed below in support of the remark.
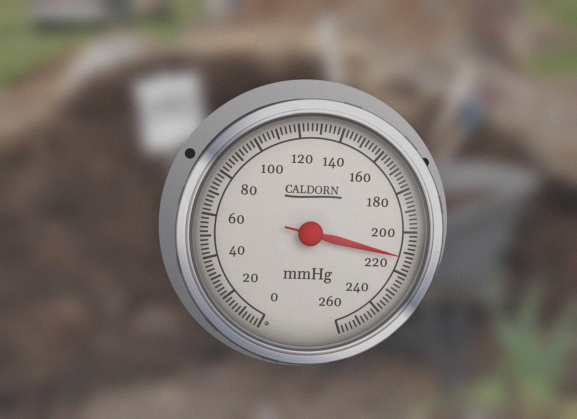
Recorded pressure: 212; mmHg
